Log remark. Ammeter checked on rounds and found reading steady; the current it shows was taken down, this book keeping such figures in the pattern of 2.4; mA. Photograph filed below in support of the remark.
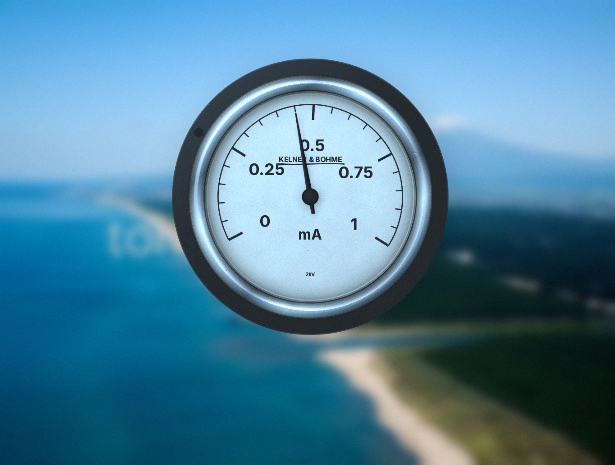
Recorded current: 0.45; mA
